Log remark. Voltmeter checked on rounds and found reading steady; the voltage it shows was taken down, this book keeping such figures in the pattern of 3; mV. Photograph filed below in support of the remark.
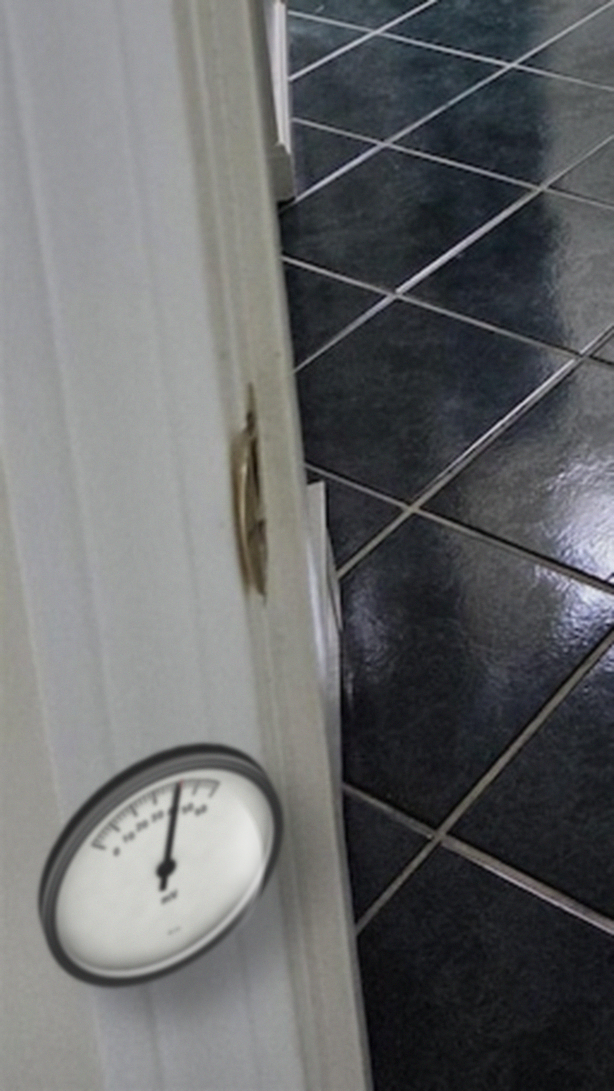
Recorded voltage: 40; mV
